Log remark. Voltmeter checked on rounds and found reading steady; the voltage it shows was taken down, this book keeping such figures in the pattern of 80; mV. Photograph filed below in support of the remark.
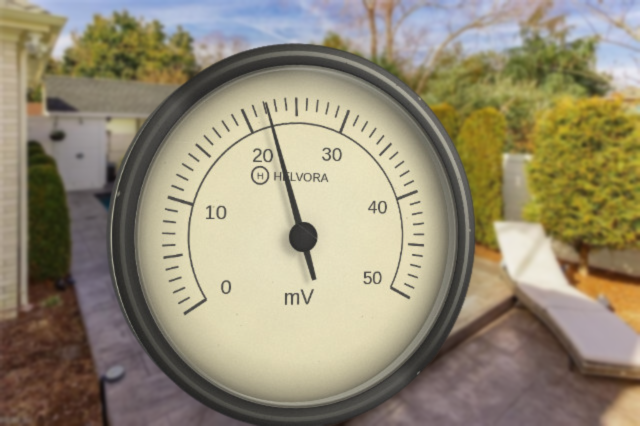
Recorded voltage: 22; mV
